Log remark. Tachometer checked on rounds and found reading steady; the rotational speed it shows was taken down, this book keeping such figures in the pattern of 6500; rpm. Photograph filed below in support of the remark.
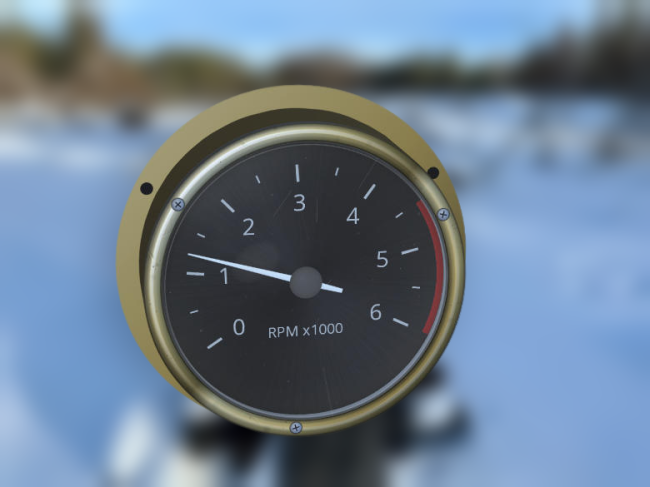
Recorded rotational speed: 1250; rpm
